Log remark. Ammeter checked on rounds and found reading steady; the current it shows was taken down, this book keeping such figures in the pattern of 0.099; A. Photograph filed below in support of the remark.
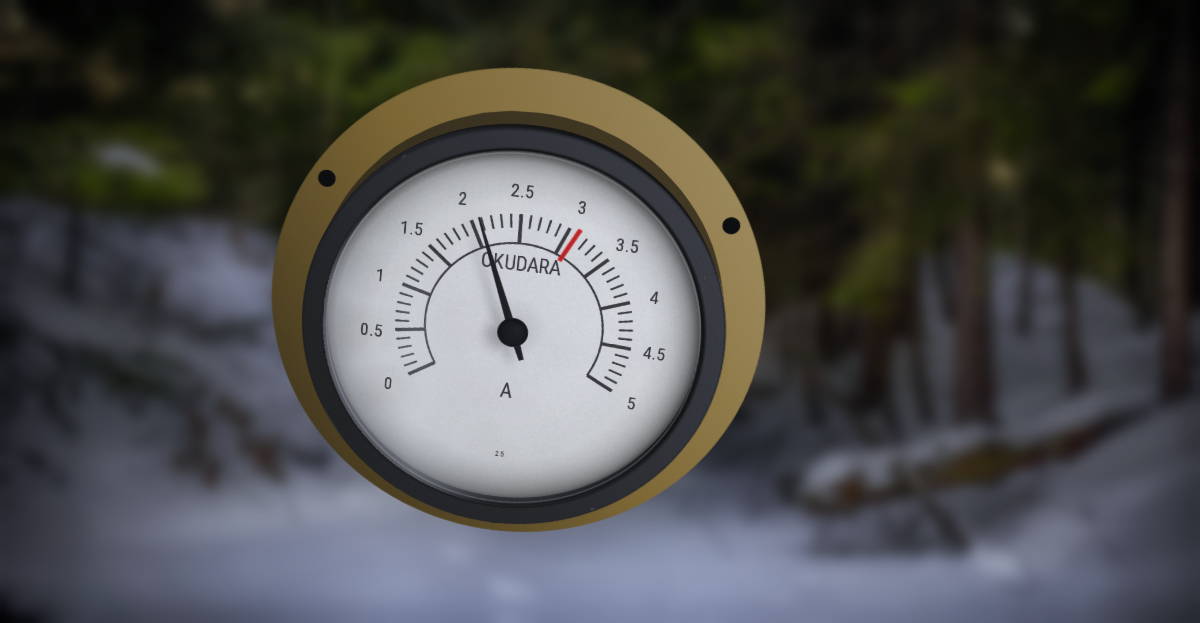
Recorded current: 2.1; A
